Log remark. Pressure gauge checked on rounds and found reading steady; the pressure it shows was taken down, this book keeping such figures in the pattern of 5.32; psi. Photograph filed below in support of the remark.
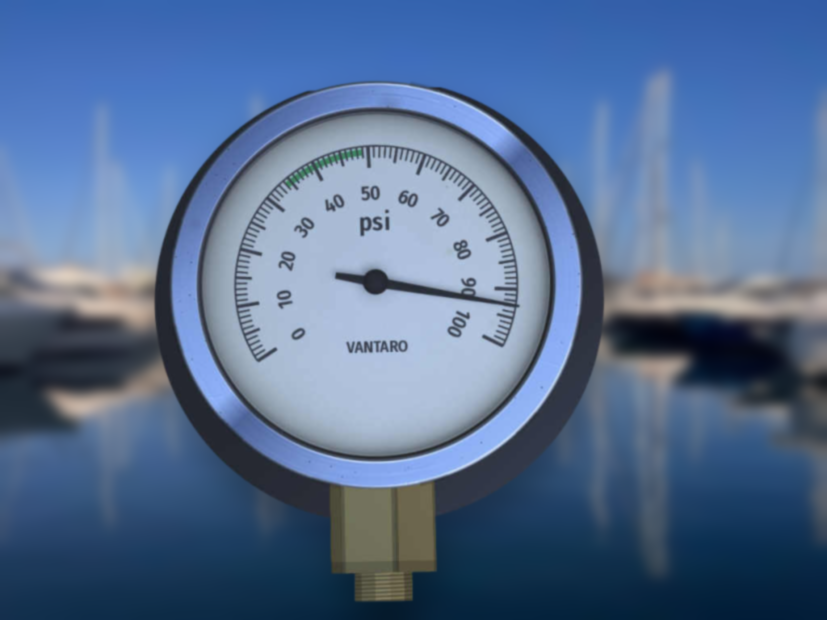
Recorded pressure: 93; psi
